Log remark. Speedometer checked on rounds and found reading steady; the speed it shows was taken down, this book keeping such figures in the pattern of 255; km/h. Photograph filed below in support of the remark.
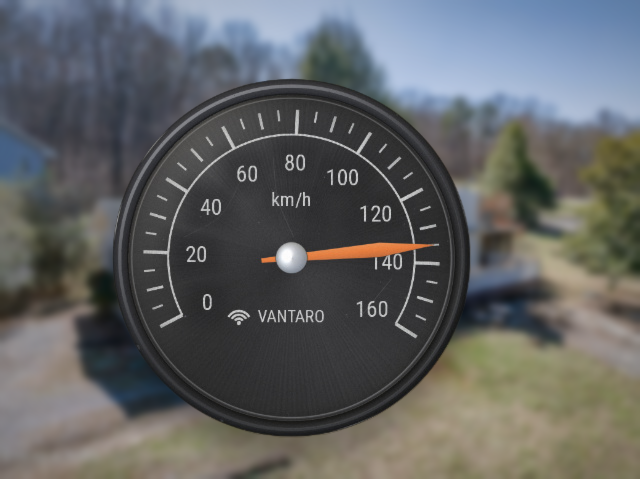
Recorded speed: 135; km/h
